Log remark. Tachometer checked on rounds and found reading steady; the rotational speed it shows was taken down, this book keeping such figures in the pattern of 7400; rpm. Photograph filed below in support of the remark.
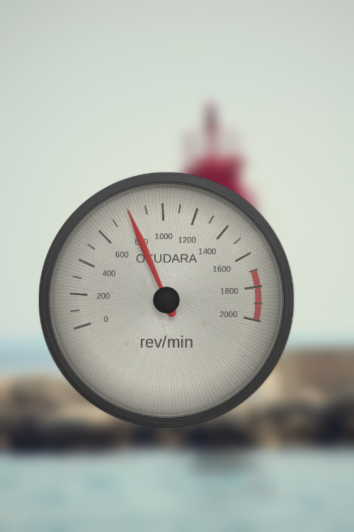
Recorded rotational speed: 800; rpm
